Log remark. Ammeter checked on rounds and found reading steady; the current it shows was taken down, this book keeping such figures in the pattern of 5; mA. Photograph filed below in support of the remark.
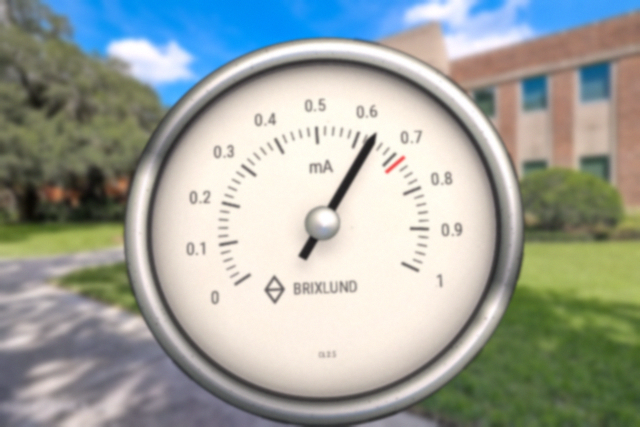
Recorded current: 0.64; mA
